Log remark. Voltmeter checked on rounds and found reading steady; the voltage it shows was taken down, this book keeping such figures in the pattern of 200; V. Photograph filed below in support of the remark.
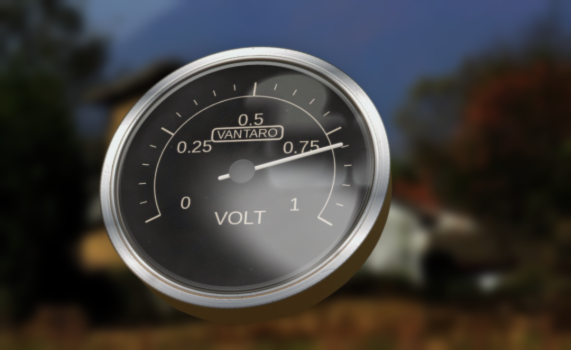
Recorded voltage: 0.8; V
